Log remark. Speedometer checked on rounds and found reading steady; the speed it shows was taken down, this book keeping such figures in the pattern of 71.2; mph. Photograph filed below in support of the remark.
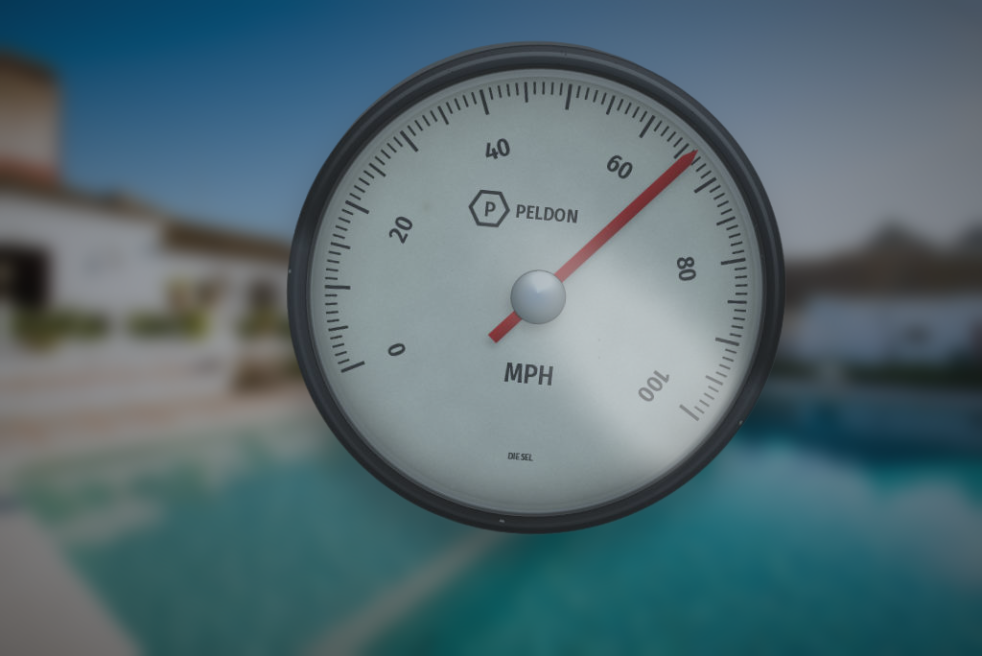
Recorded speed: 66; mph
